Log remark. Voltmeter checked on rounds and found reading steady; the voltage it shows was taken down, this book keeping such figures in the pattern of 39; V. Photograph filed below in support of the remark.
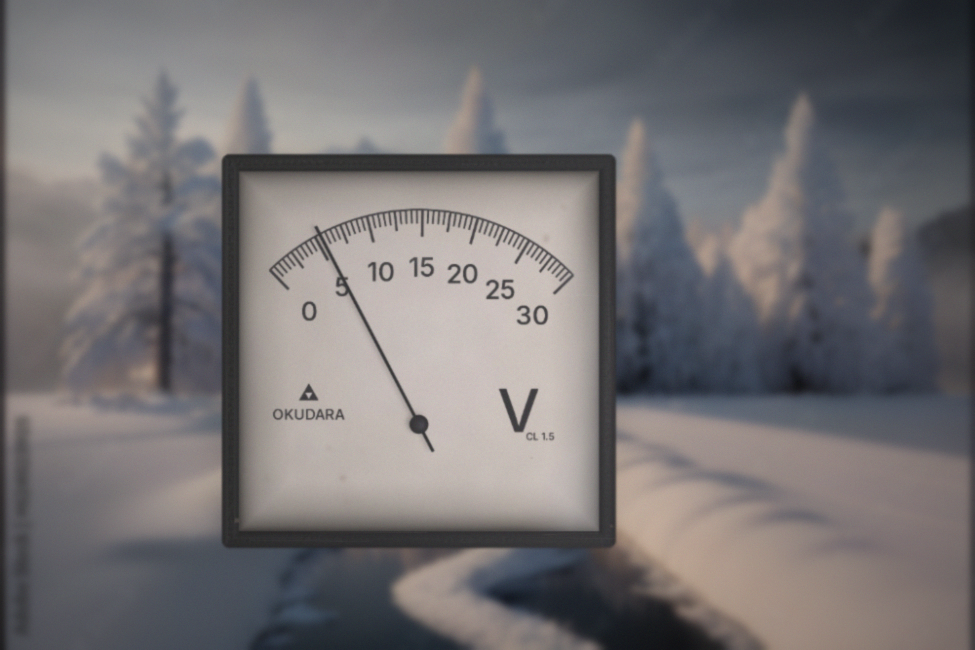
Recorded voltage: 5.5; V
